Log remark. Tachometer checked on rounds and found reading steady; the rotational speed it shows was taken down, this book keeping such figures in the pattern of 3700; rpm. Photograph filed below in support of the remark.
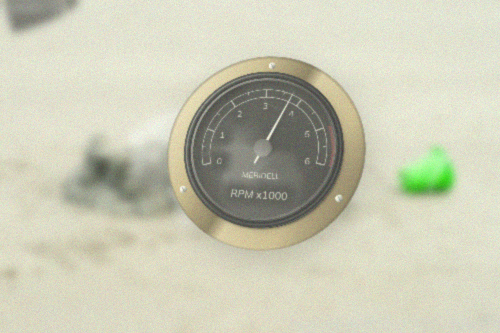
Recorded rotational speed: 3750; rpm
